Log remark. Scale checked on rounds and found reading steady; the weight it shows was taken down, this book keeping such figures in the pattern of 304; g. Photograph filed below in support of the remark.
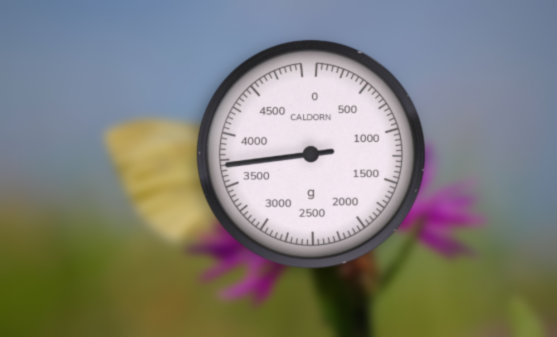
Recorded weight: 3700; g
